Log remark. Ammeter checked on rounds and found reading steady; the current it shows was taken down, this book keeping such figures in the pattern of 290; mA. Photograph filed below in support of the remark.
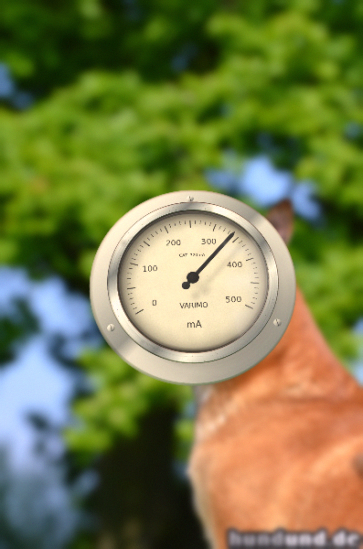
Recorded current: 340; mA
